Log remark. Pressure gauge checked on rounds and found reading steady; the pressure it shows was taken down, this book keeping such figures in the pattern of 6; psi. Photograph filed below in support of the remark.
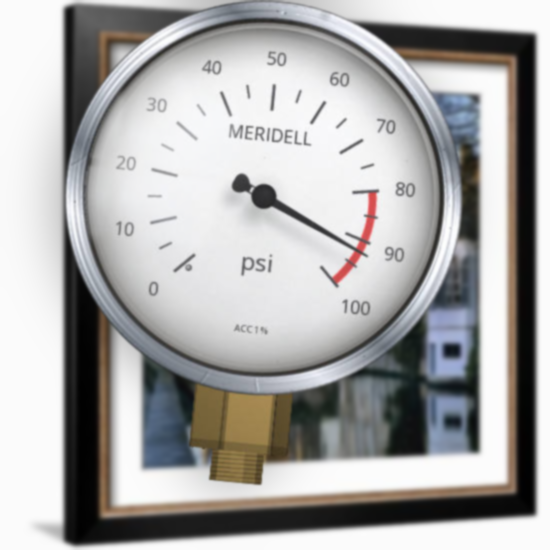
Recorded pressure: 92.5; psi
